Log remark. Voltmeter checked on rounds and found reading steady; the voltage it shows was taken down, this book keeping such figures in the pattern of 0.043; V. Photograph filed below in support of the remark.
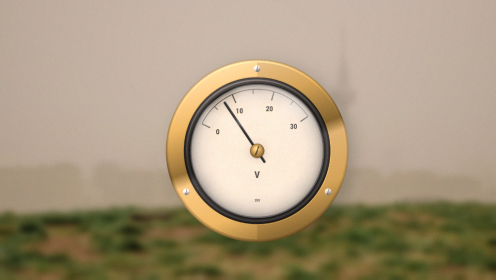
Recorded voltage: 7.5; V
